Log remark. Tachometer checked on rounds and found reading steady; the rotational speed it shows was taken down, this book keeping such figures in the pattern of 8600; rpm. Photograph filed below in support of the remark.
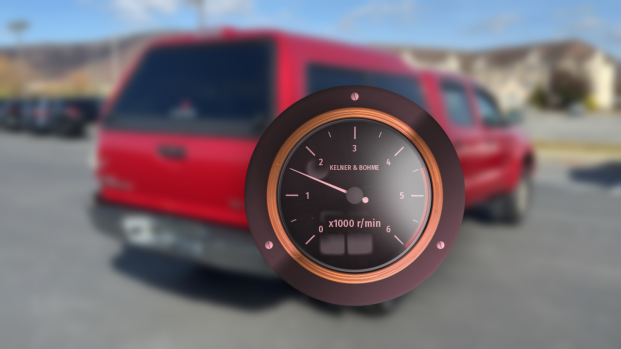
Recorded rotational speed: 1500; rpm
